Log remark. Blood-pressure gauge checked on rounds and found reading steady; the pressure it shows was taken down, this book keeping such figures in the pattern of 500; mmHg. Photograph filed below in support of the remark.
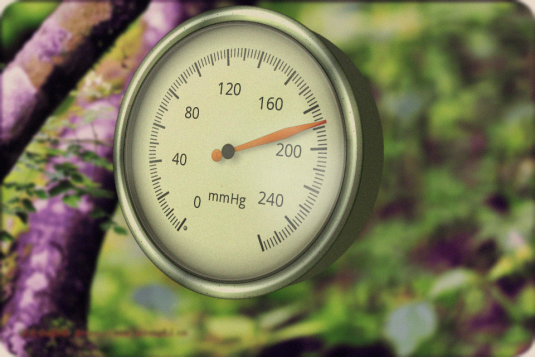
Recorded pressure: 188; mmHg
